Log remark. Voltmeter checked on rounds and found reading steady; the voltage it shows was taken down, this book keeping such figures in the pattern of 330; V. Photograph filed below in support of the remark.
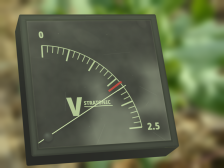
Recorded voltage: 1.7; V
